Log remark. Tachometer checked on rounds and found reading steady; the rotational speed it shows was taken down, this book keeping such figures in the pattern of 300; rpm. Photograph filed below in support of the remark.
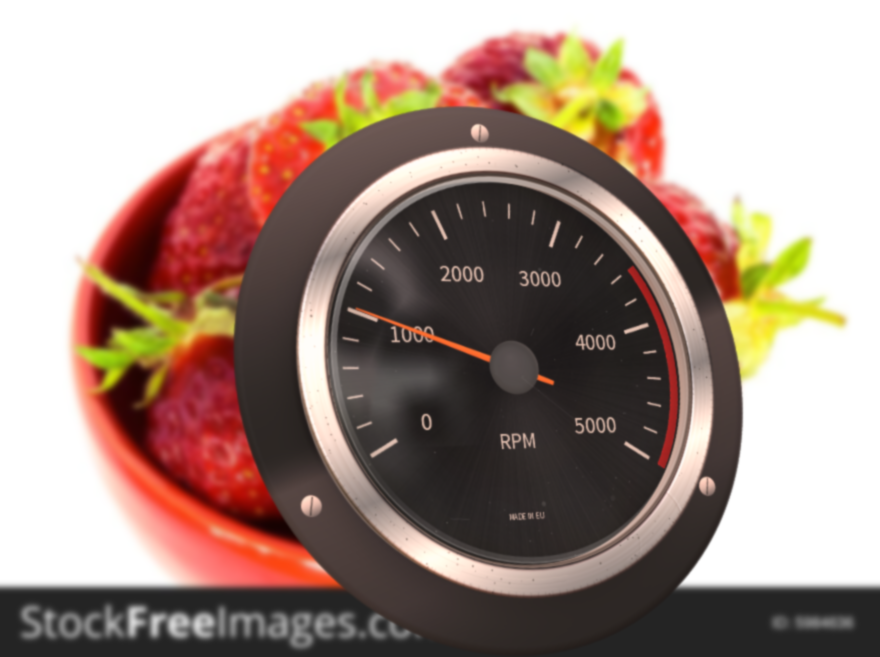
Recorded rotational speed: 1000; rpm
